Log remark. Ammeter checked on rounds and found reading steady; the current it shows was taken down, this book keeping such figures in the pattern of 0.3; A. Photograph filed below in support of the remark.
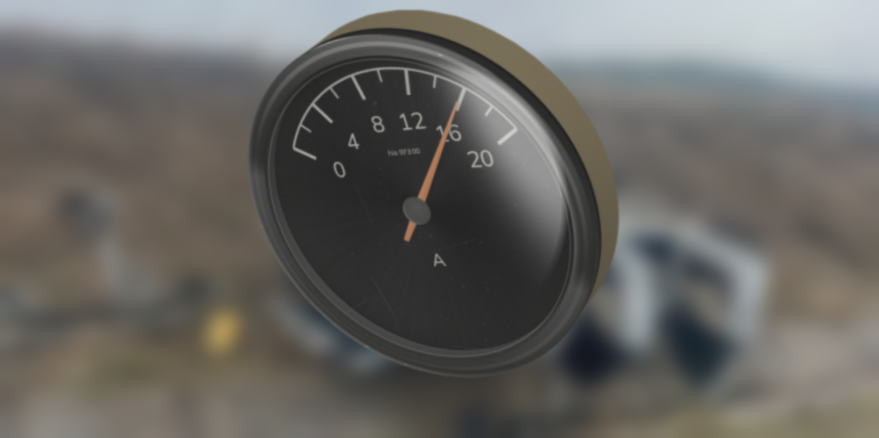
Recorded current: 16; A
